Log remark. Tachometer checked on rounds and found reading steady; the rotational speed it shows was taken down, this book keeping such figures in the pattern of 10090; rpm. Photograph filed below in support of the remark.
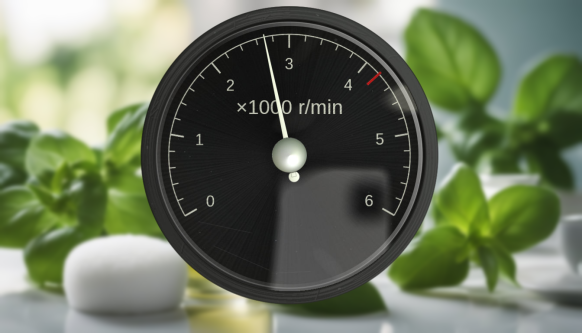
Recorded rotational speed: 2700; rpm
